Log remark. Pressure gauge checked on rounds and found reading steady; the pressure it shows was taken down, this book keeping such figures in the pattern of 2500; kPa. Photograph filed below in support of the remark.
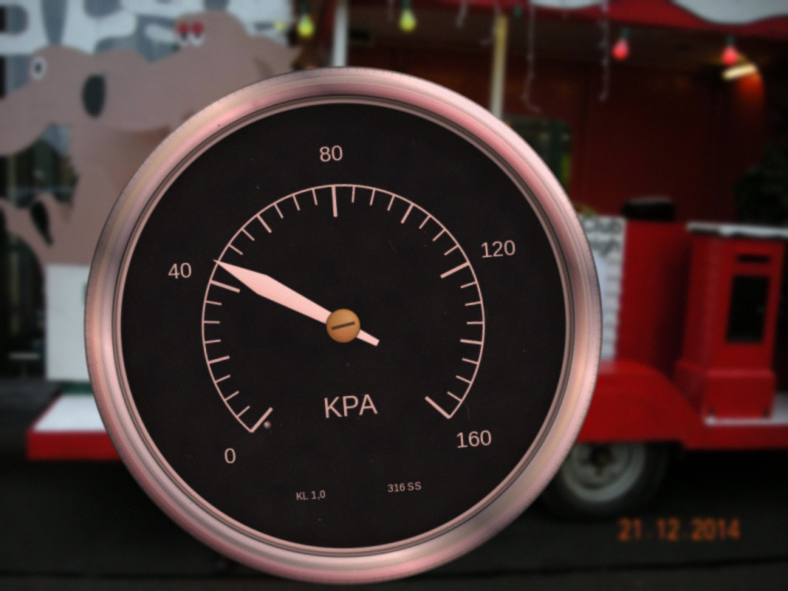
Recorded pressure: 45; kPa
